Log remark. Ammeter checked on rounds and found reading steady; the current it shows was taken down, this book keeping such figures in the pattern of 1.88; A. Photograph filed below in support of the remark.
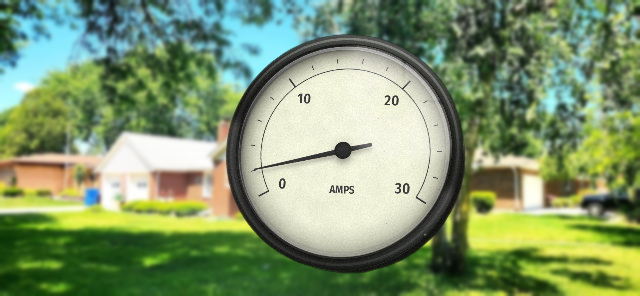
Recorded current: 2; A
